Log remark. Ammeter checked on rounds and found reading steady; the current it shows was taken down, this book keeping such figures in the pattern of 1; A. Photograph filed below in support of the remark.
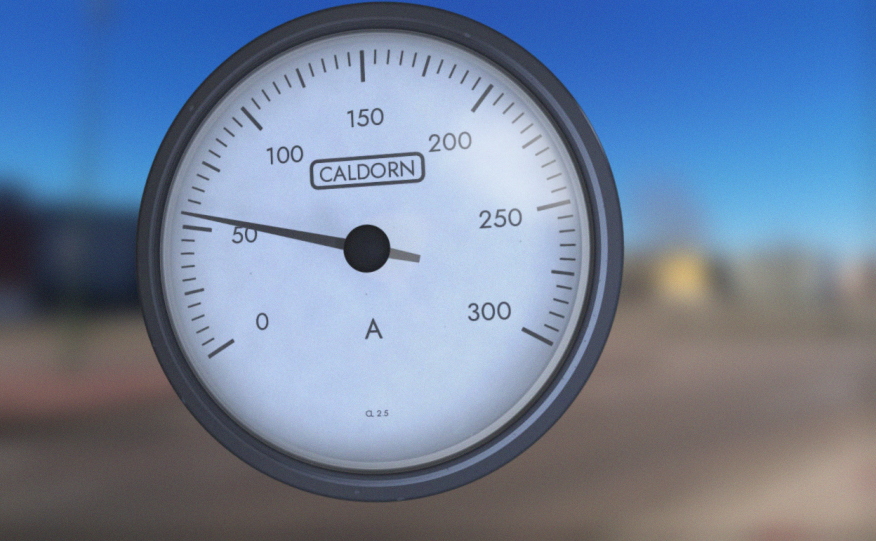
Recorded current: 55; A
